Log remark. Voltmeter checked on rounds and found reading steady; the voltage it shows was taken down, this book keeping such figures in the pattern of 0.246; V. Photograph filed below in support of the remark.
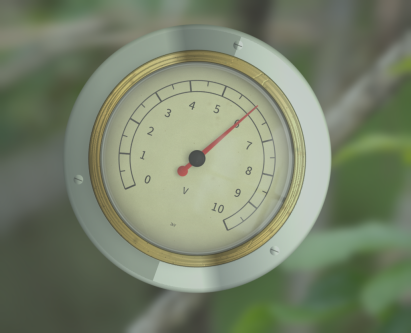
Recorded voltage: 6; V
